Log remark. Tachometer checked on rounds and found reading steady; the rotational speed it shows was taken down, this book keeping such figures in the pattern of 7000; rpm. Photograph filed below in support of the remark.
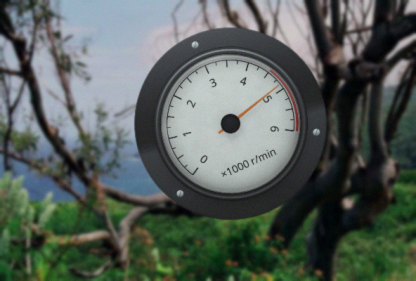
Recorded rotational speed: 4875; rpm
